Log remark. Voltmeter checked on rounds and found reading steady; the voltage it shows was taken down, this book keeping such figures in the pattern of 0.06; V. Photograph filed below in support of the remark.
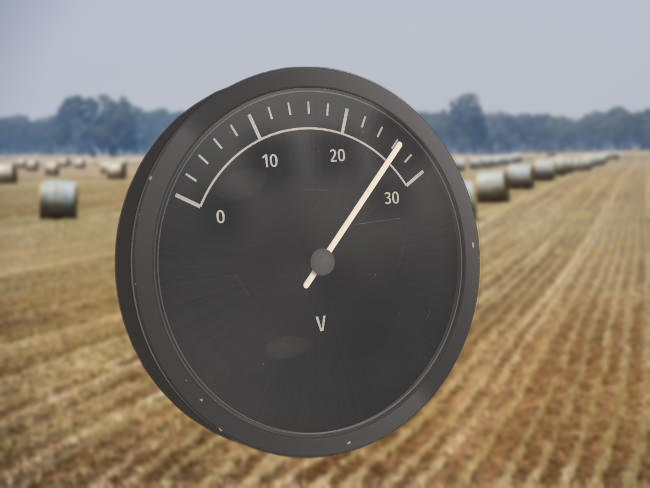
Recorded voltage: 26; V
